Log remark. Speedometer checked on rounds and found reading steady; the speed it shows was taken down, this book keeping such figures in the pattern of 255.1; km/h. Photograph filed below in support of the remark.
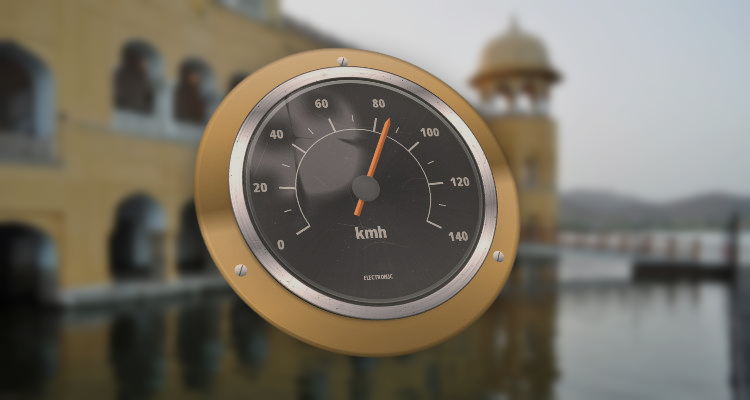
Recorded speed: 85; km/h
